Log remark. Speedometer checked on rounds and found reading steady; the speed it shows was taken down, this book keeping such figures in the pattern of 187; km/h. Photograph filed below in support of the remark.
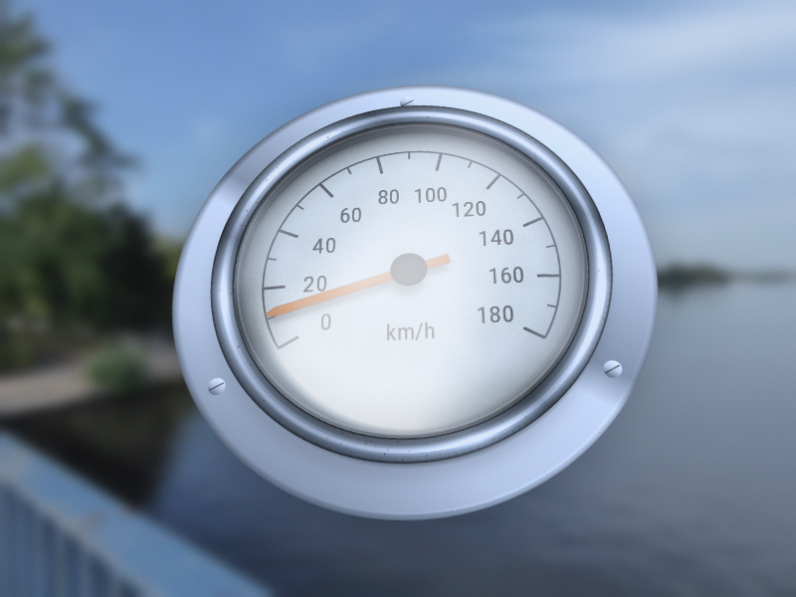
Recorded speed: 10; km/h
